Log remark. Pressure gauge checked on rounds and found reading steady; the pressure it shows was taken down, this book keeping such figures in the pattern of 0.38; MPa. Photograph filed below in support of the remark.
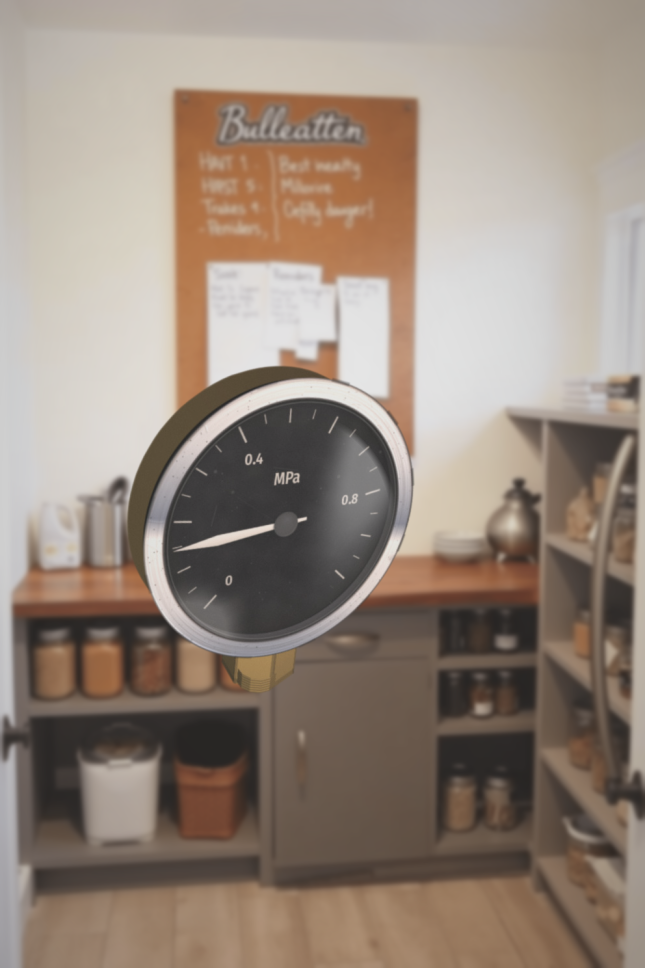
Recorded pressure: 0.15; MPa
